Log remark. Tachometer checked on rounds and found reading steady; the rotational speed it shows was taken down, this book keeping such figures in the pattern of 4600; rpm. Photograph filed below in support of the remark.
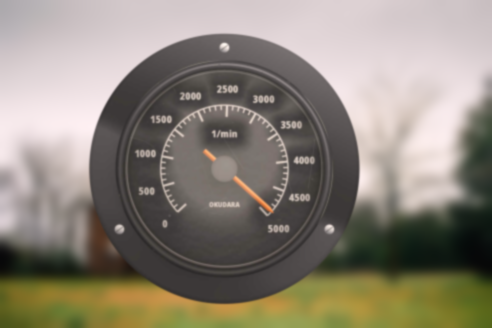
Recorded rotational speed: 4900; rpm
